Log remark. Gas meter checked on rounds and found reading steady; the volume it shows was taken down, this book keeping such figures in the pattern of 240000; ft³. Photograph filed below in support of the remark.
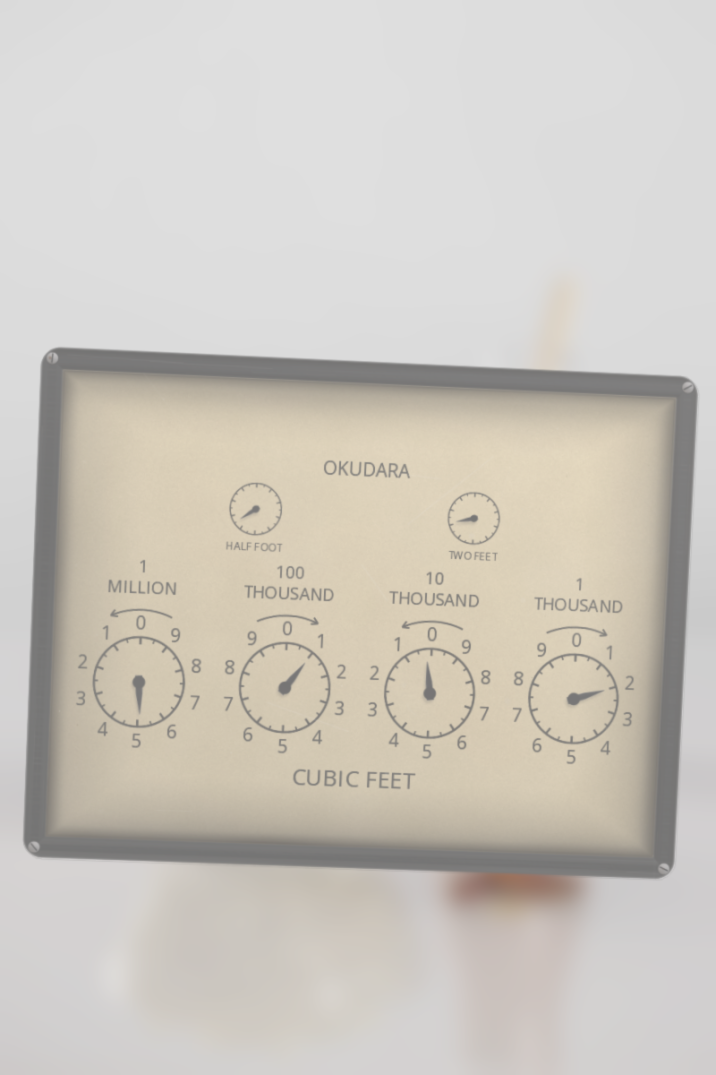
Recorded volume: 510200; ft³
